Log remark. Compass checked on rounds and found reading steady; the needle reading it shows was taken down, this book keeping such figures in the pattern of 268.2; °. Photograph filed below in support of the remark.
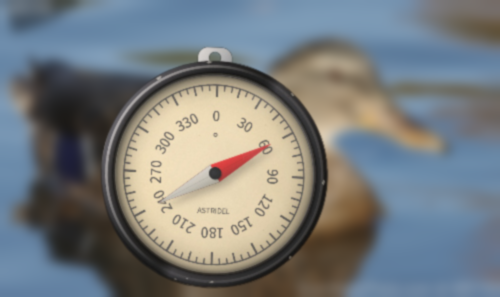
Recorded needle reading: 60; °
